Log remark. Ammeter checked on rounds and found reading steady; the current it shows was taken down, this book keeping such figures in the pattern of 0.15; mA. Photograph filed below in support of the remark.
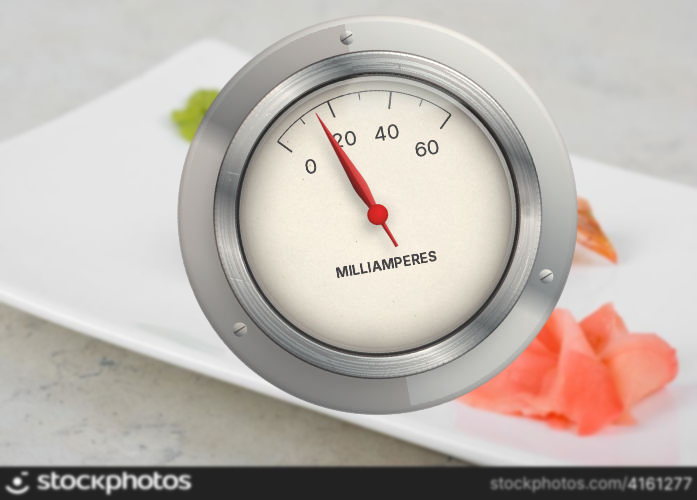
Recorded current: 15; mA
